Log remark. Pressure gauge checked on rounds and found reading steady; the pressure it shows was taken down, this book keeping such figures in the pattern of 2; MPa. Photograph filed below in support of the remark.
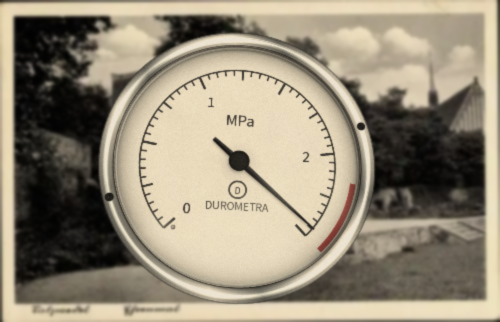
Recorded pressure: 2.45; MPa
